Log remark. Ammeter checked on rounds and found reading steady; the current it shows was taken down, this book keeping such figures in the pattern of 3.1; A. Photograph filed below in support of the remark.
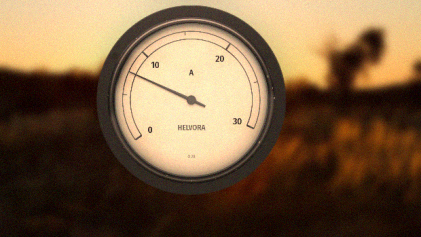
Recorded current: 7.5; A
